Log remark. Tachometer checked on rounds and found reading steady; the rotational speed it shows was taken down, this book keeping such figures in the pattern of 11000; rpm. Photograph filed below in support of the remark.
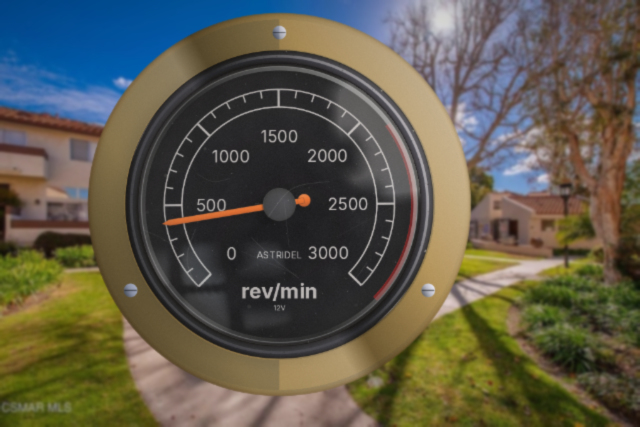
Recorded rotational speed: 400; rpm
